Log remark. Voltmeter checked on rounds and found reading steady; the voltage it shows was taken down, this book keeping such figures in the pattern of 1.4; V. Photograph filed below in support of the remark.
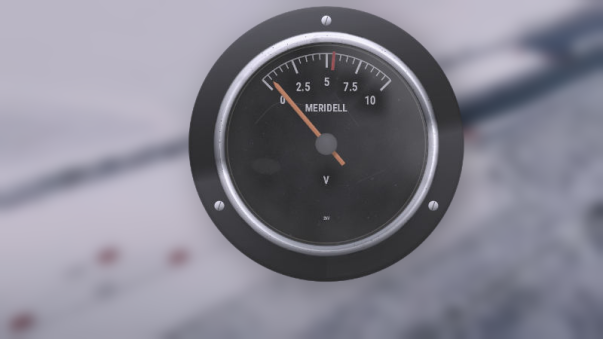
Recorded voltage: 0.5; V
